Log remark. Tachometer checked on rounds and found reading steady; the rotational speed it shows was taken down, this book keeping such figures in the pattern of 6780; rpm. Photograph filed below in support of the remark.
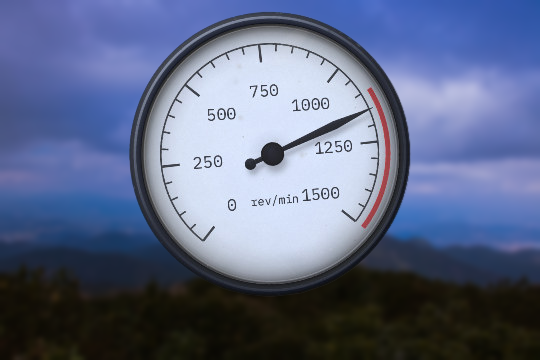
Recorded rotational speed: 1150; rpm
